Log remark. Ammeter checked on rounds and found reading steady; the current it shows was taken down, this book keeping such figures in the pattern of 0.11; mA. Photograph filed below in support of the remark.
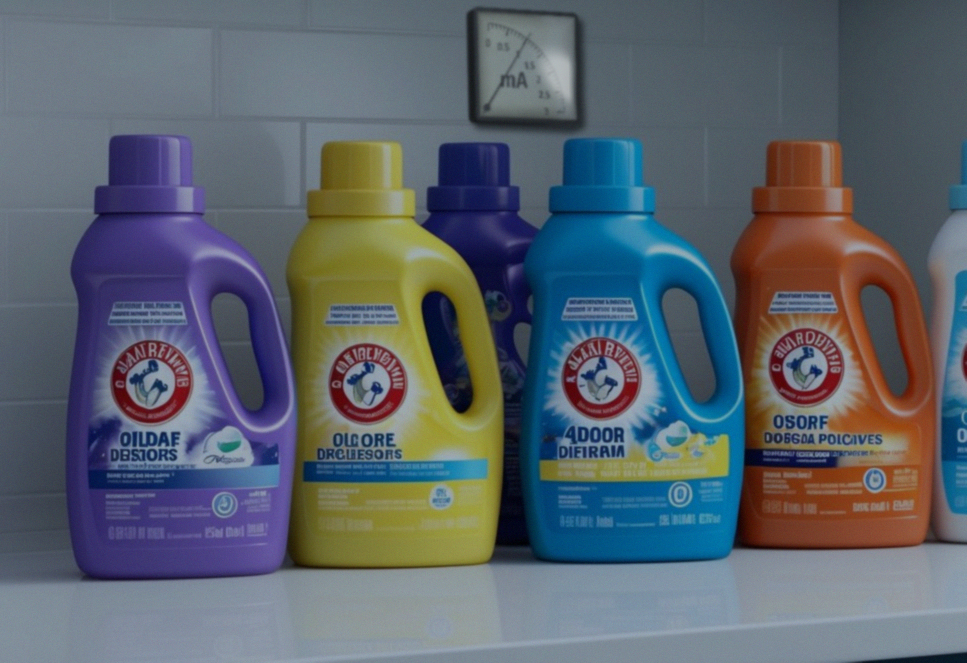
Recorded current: 1; mA
